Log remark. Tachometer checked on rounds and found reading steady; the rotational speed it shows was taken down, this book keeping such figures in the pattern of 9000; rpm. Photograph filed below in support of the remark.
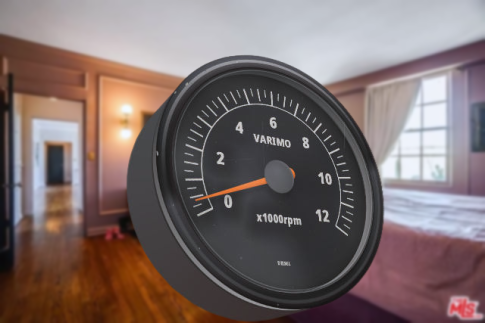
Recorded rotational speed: 375; rpm
